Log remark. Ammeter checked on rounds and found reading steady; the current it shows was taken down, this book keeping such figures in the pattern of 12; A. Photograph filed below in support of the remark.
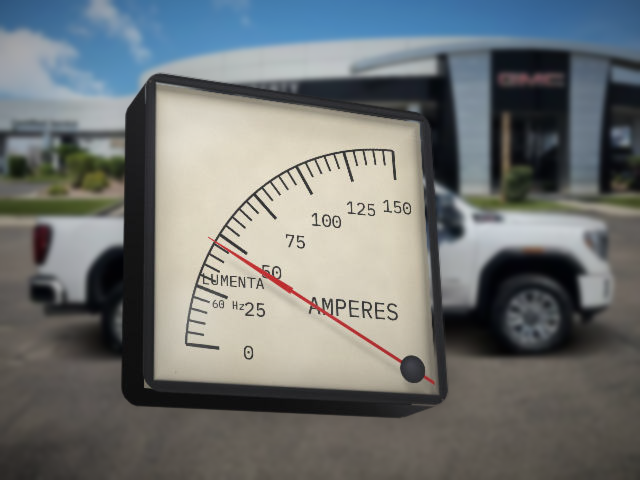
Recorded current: 45; A
